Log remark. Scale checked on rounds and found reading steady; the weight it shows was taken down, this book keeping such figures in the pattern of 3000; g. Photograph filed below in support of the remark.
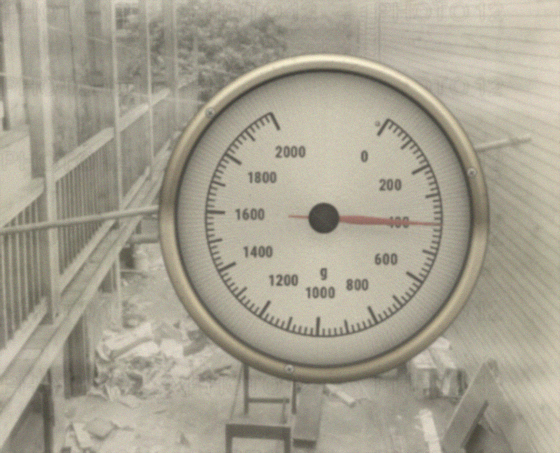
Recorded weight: 400; g
